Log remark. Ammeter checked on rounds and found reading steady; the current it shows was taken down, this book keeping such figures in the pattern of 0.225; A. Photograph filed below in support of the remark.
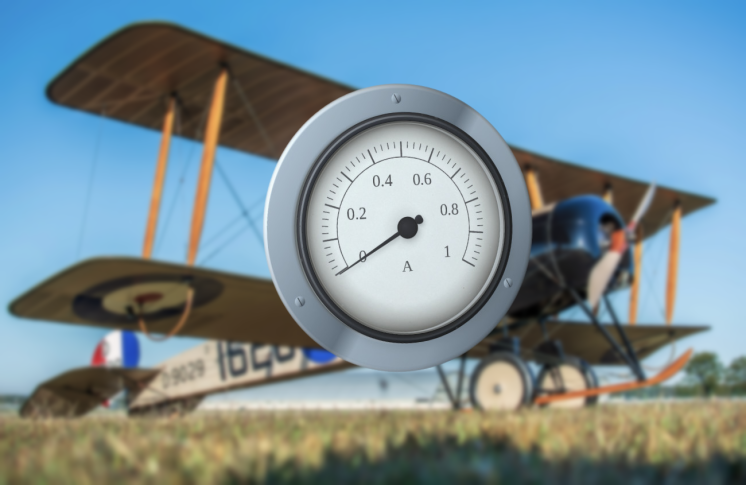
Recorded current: 0; A
